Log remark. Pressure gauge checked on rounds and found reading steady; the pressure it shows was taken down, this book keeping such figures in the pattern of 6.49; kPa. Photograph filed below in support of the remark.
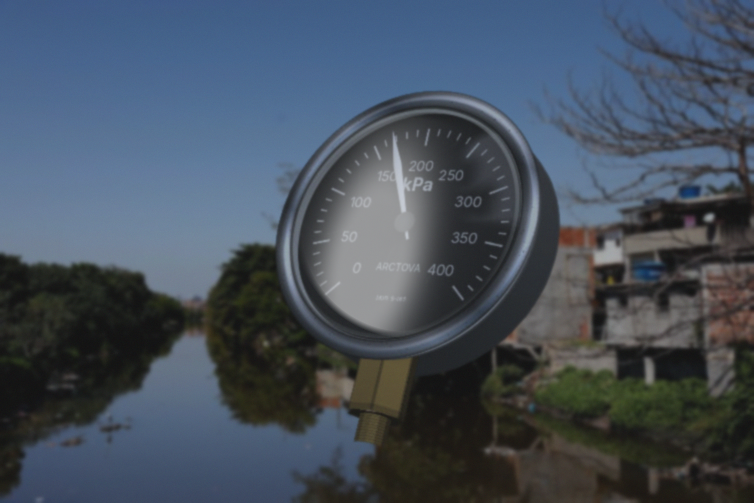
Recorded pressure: 170; kPa
